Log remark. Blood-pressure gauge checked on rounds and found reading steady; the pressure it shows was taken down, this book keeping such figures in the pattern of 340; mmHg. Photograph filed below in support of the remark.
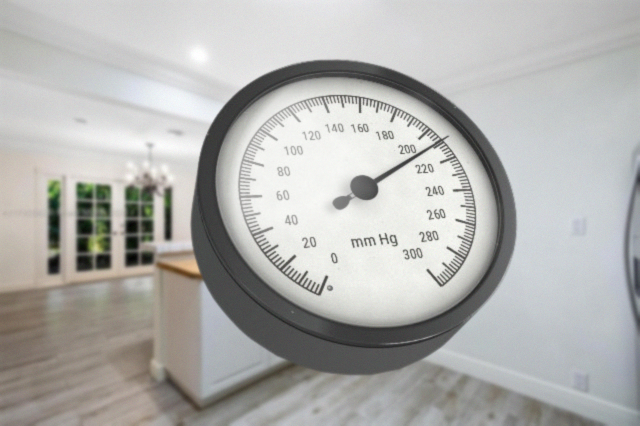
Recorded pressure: 210; mmHg
